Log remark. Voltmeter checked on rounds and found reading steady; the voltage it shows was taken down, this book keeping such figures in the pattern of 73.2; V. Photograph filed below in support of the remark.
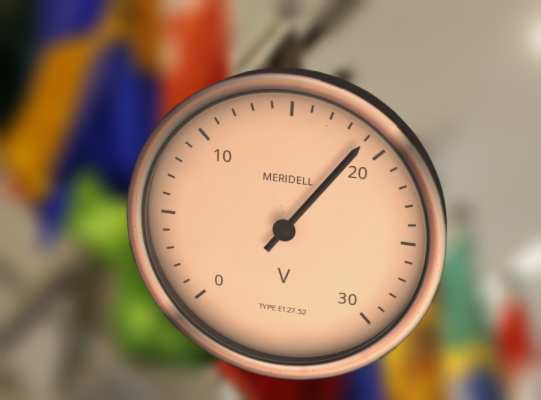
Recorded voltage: 19; V
